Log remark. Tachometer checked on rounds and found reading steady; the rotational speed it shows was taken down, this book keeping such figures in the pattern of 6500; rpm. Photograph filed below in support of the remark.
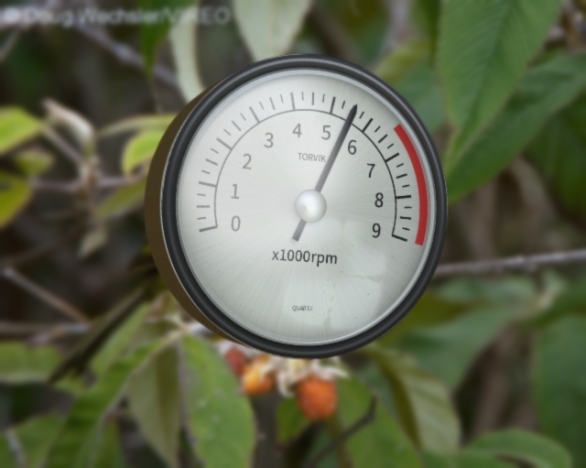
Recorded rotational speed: 5500; rpm
